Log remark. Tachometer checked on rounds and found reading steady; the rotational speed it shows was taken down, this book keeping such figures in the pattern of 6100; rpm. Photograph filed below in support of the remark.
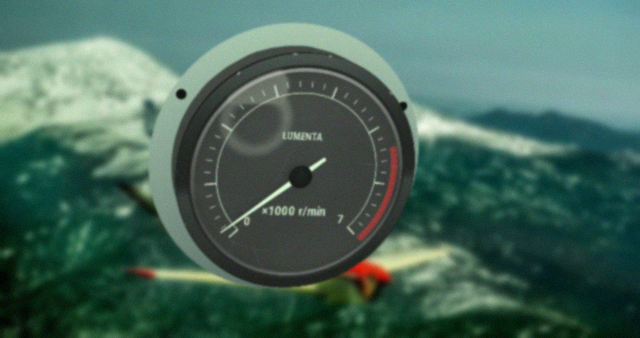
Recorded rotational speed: 200; rpm
